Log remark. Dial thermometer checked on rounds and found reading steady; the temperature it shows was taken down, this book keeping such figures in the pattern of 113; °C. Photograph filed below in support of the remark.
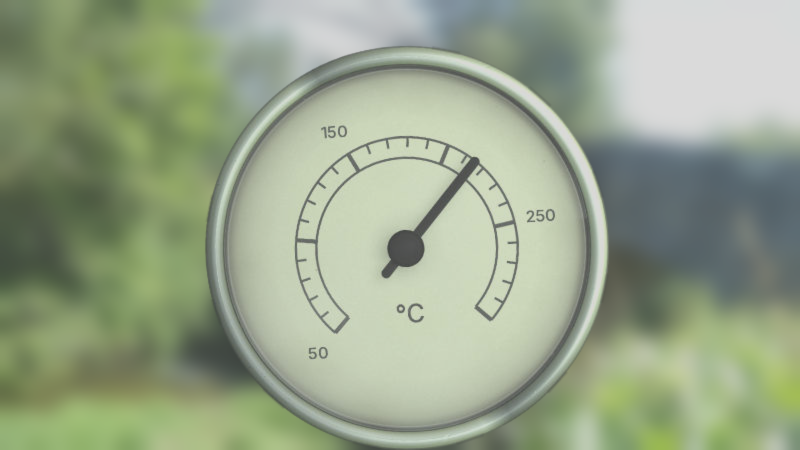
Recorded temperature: 215; °C
